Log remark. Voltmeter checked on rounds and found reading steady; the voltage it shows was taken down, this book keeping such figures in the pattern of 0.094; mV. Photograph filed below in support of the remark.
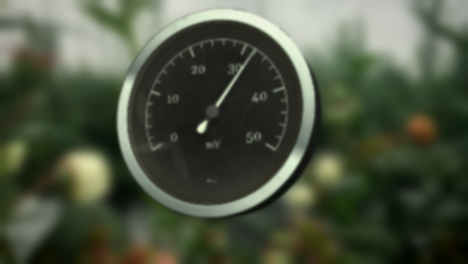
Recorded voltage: 32; mV
